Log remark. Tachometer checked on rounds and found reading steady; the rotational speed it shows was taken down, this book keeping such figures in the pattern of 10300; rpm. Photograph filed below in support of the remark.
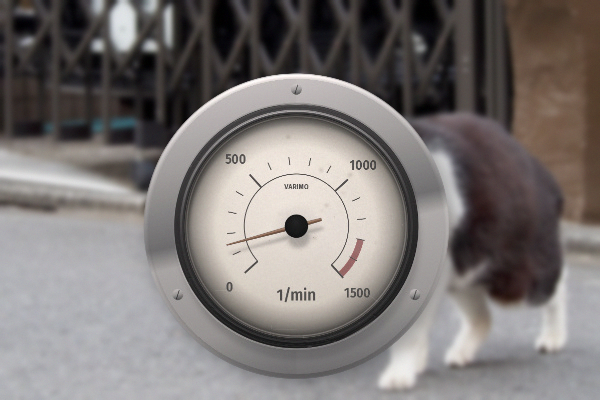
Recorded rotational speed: 150; rpm
